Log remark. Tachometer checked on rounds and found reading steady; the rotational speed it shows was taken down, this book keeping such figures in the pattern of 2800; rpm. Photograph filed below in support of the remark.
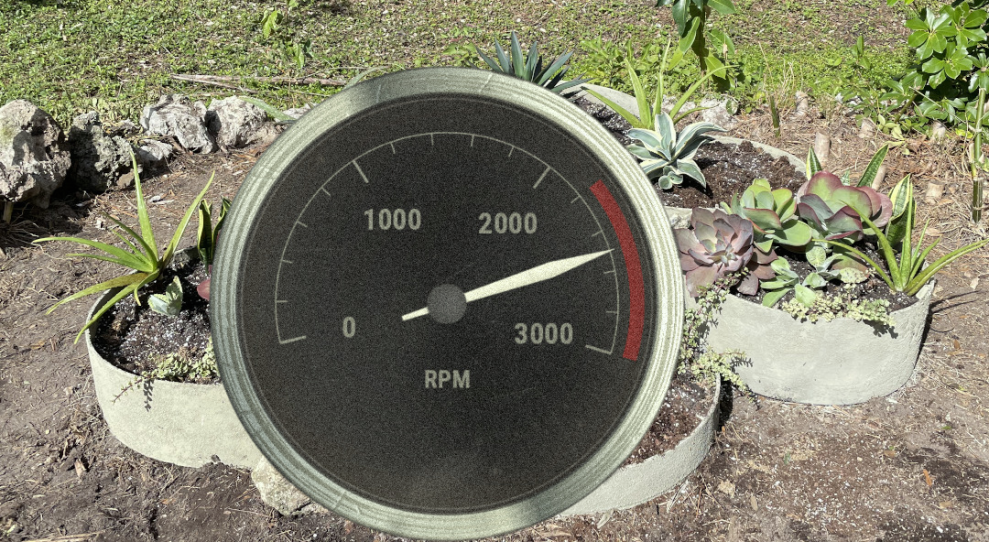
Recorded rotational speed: 2500; rpm
